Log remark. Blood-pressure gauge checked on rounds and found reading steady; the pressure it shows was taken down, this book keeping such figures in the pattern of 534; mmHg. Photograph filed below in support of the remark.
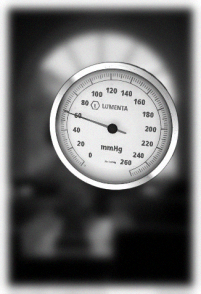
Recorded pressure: 60; mmHg
